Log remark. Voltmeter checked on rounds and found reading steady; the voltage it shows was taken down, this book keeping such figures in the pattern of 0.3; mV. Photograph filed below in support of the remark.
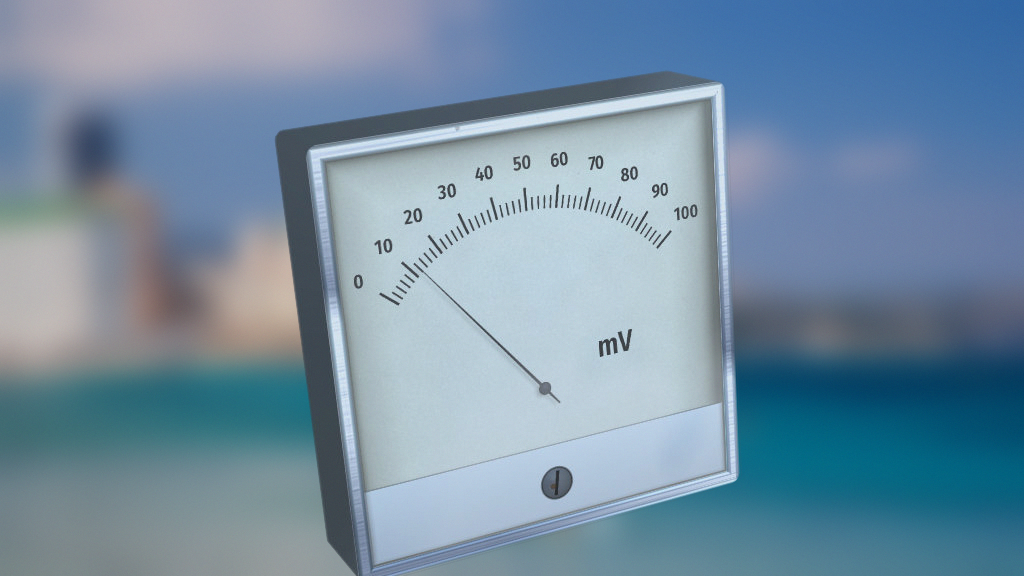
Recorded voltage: 12; mV
